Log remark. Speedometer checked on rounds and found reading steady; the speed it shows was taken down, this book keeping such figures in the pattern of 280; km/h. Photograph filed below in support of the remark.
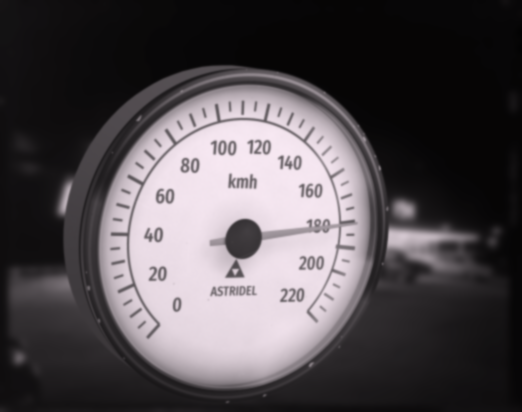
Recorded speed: 180; km/h
